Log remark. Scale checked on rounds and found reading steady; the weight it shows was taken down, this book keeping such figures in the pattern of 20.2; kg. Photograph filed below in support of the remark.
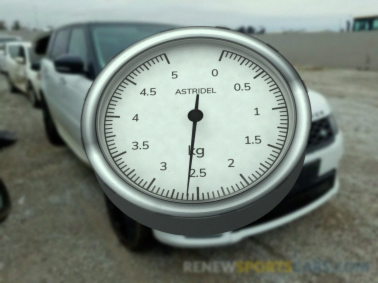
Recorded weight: 2.6; kg
